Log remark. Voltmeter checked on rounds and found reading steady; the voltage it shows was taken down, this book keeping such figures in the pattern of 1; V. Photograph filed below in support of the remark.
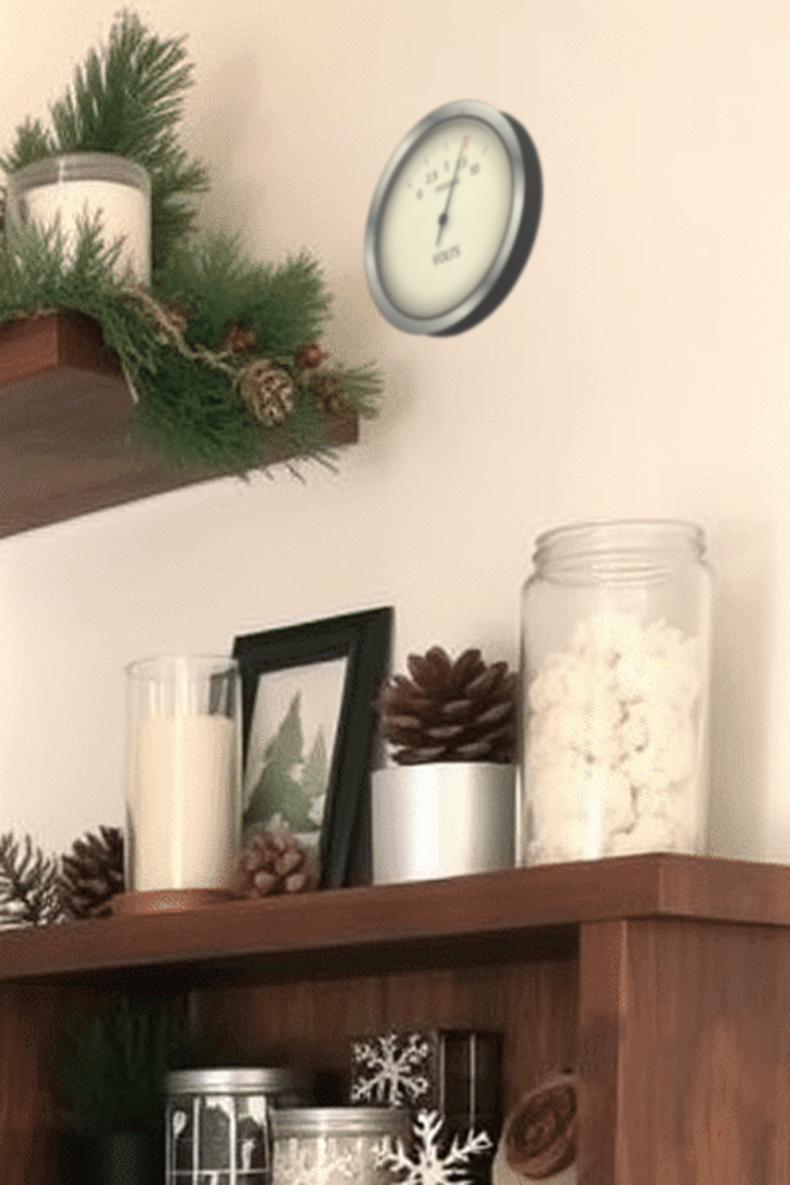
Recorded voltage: 7.5; V
